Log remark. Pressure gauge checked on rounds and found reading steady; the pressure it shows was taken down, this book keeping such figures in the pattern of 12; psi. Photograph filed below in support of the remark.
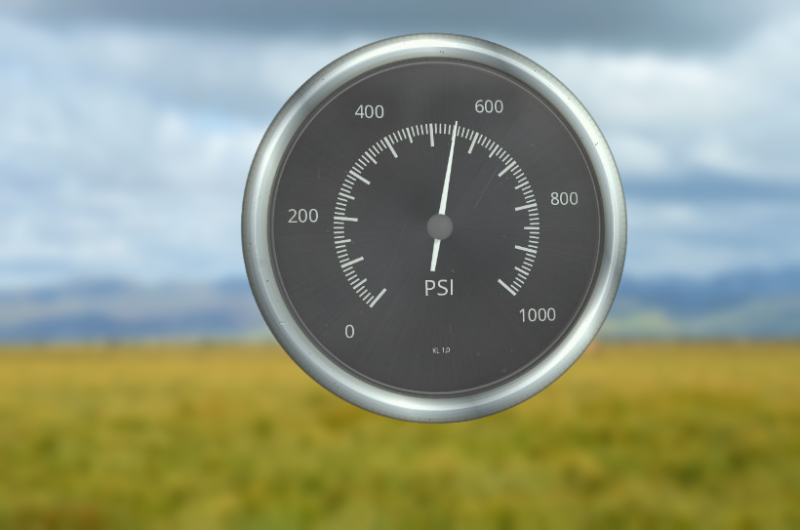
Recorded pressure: 550; psi
